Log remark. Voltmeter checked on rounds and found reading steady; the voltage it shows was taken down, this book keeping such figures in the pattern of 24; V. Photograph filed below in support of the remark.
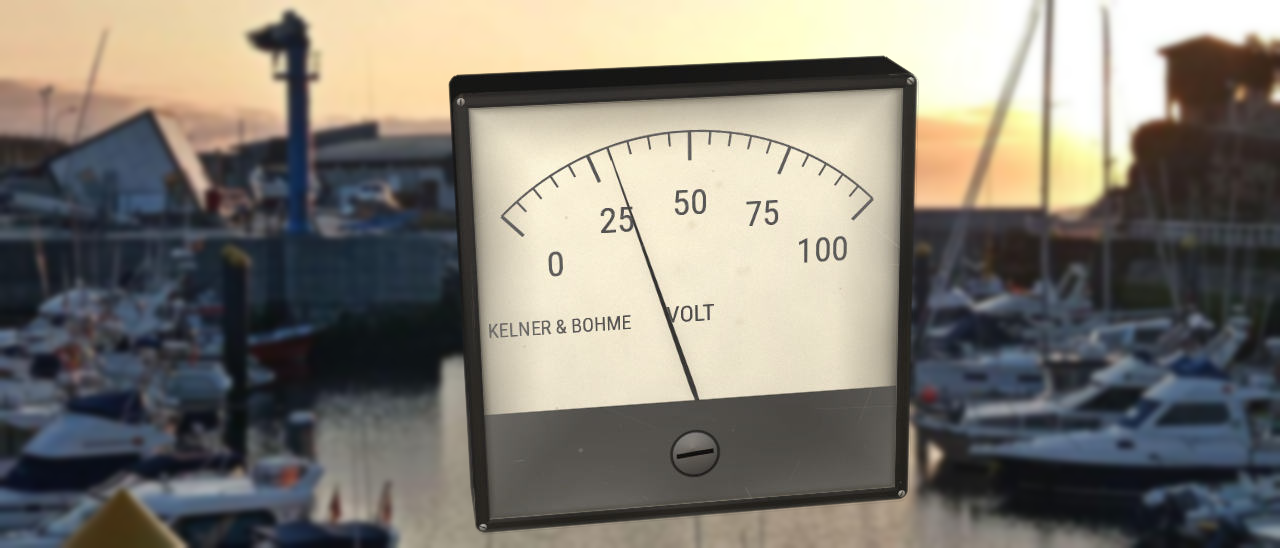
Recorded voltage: 30; V
